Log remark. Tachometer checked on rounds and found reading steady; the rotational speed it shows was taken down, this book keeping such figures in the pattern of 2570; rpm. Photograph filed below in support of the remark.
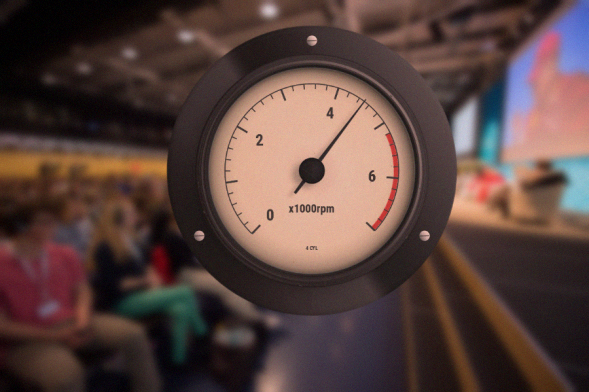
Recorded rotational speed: 4500; rpm
